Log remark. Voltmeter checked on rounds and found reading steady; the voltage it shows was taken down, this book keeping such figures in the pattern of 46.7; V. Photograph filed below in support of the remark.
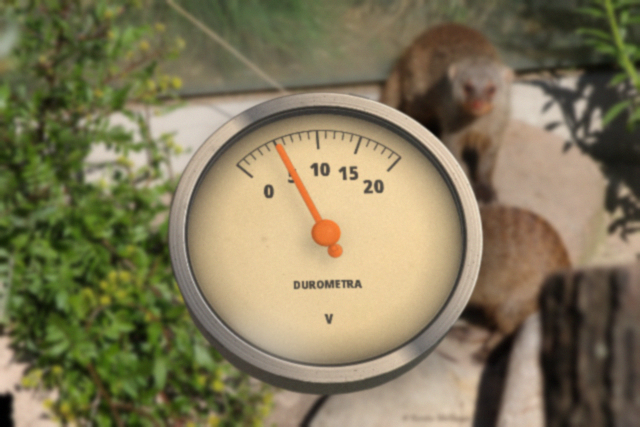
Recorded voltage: 5; V
